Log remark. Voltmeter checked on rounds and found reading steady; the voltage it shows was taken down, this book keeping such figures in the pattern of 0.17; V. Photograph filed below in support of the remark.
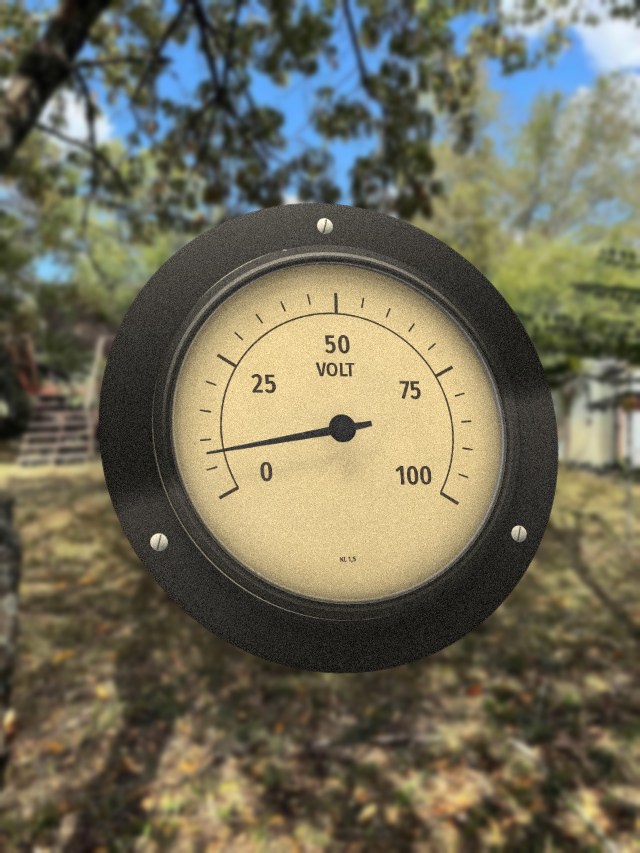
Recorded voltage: 7.5; V
